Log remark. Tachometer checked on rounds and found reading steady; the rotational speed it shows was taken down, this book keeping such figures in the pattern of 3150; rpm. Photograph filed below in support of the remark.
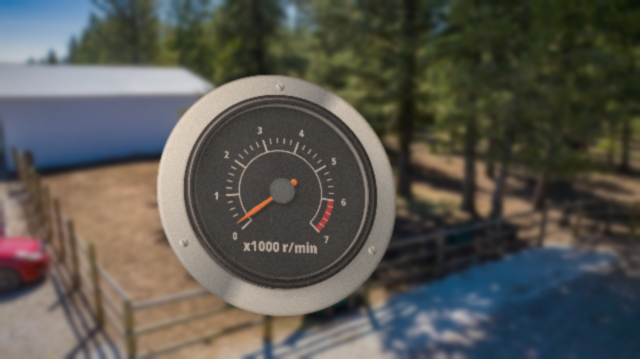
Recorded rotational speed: 200; rpm
